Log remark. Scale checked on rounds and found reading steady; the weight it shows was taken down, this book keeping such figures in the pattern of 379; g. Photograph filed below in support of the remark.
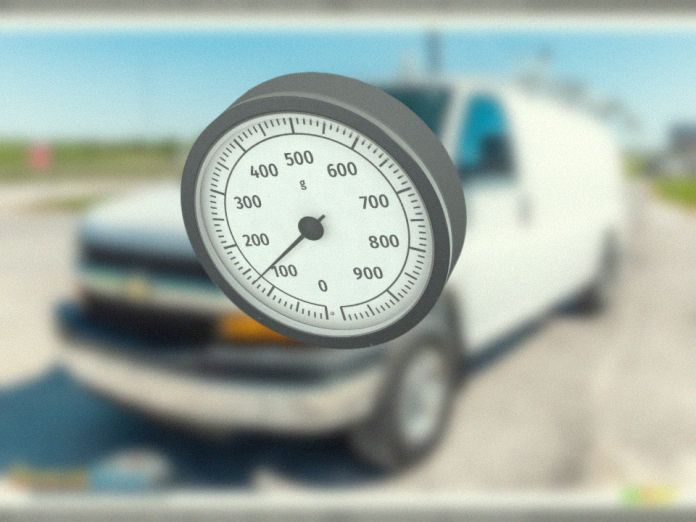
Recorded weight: 130; g
